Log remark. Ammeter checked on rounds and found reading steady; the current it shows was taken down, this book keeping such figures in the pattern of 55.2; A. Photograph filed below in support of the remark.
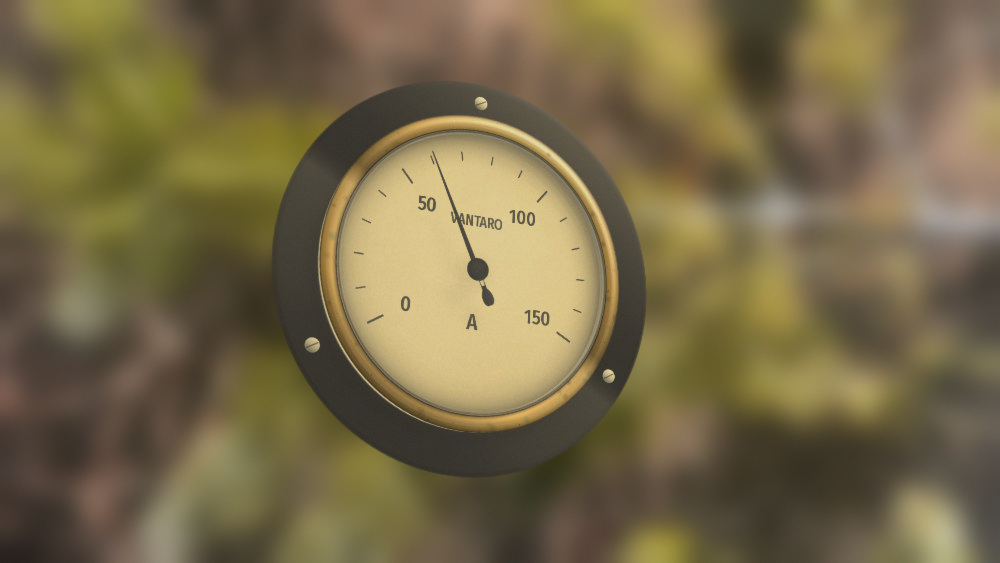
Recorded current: 60; A
